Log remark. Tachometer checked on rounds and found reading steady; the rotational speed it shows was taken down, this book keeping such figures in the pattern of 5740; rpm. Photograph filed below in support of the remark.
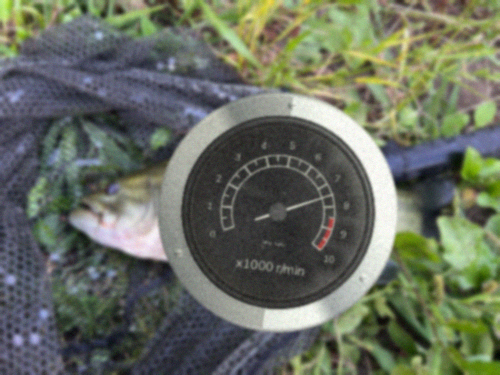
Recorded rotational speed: 7500; rpm
